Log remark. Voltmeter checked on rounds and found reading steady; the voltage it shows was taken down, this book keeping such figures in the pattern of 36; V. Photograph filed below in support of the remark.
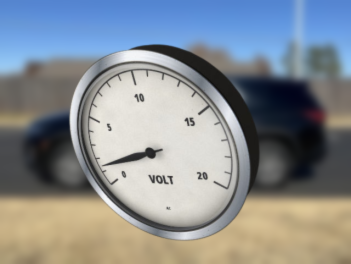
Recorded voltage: 1.5; V
